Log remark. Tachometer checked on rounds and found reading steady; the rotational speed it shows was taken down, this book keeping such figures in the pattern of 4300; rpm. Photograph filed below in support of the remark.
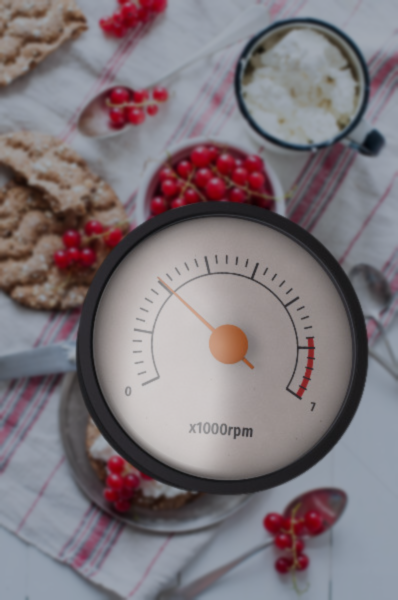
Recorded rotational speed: 2000; rpm
